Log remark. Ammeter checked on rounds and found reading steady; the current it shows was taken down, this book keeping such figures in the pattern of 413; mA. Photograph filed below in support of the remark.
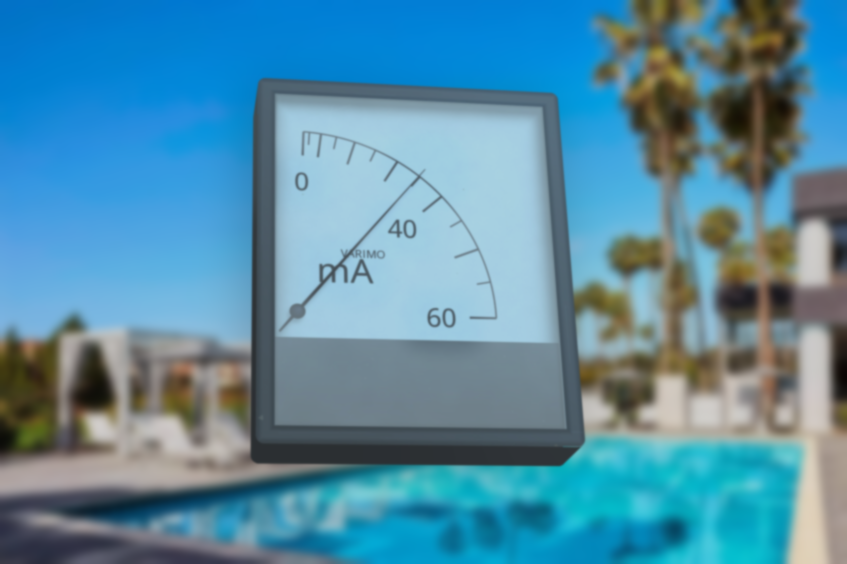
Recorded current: 35; mA
